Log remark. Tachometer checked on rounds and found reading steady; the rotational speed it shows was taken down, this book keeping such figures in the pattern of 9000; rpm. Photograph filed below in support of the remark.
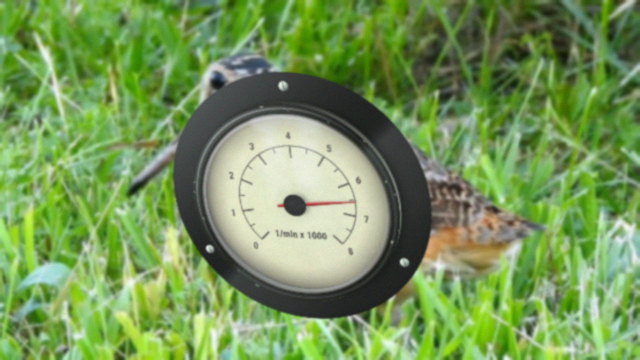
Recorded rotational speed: 6500; rpm
